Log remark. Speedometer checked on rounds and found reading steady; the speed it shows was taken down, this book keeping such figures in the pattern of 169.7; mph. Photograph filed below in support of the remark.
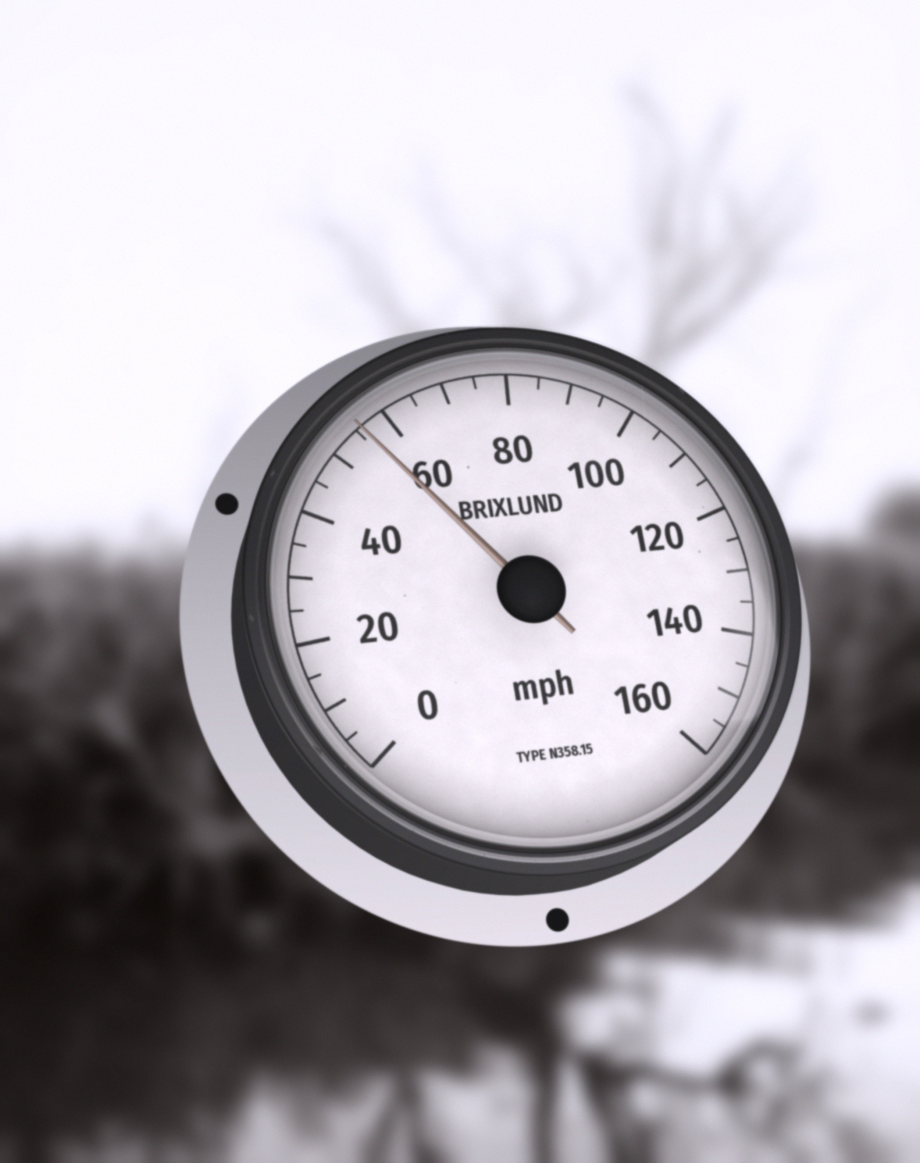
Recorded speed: 55; mph
